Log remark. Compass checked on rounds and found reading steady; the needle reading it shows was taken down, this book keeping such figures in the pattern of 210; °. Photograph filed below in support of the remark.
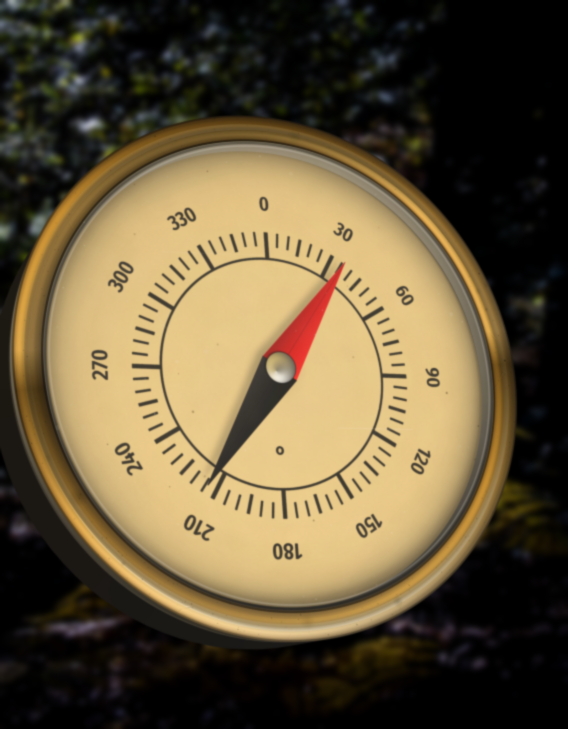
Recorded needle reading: 35; °
